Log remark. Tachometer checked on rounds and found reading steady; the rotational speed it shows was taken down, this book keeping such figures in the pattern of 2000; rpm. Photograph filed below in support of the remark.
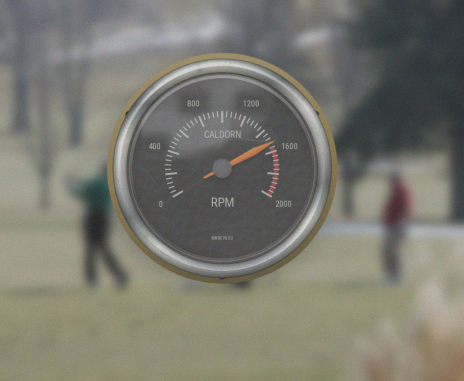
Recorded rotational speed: 1520; rpm
